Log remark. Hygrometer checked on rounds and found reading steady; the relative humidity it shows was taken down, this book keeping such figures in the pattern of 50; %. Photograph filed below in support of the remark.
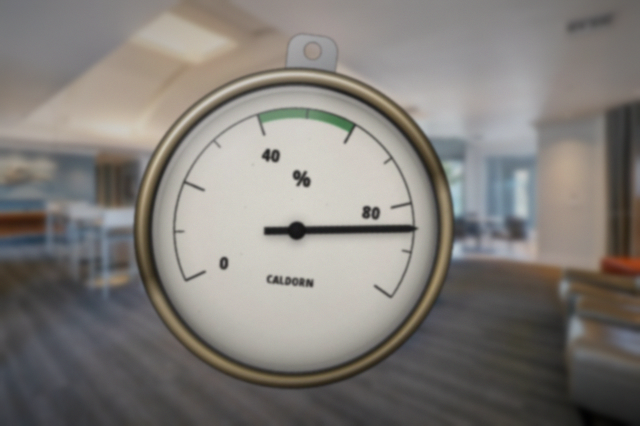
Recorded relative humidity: 85; %
